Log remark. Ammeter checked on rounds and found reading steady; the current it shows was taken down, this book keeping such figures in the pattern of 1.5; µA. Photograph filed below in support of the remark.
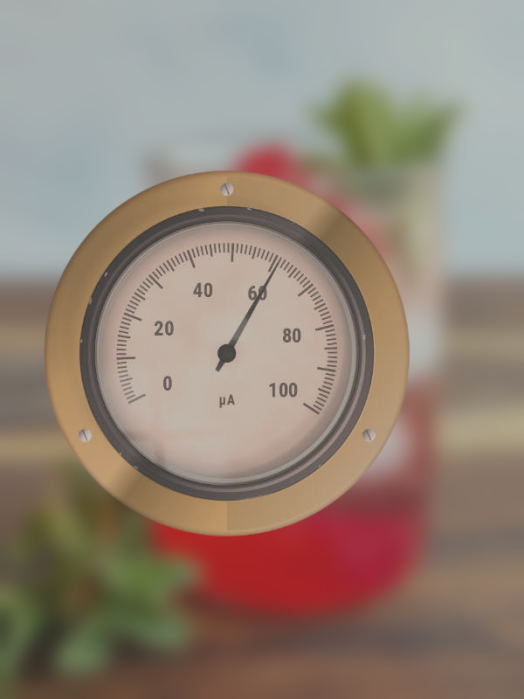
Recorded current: 61; µA
